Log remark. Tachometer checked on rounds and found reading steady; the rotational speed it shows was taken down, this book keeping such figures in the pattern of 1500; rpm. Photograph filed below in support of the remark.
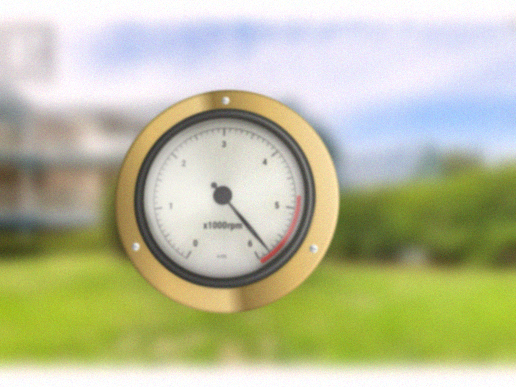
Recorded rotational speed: 5800; rpm
